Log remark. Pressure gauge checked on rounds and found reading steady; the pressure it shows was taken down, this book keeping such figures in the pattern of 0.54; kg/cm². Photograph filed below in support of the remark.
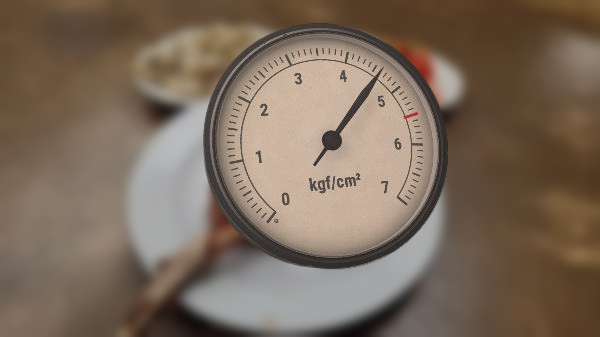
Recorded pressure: 4.6; kg/cm²
